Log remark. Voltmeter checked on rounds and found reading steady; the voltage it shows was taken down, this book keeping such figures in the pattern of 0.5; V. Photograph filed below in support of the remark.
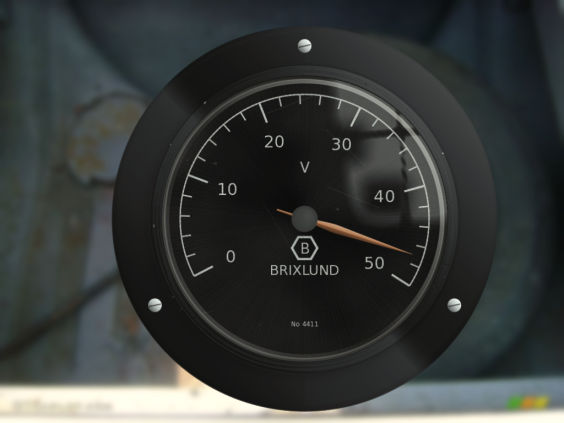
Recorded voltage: 47; V
